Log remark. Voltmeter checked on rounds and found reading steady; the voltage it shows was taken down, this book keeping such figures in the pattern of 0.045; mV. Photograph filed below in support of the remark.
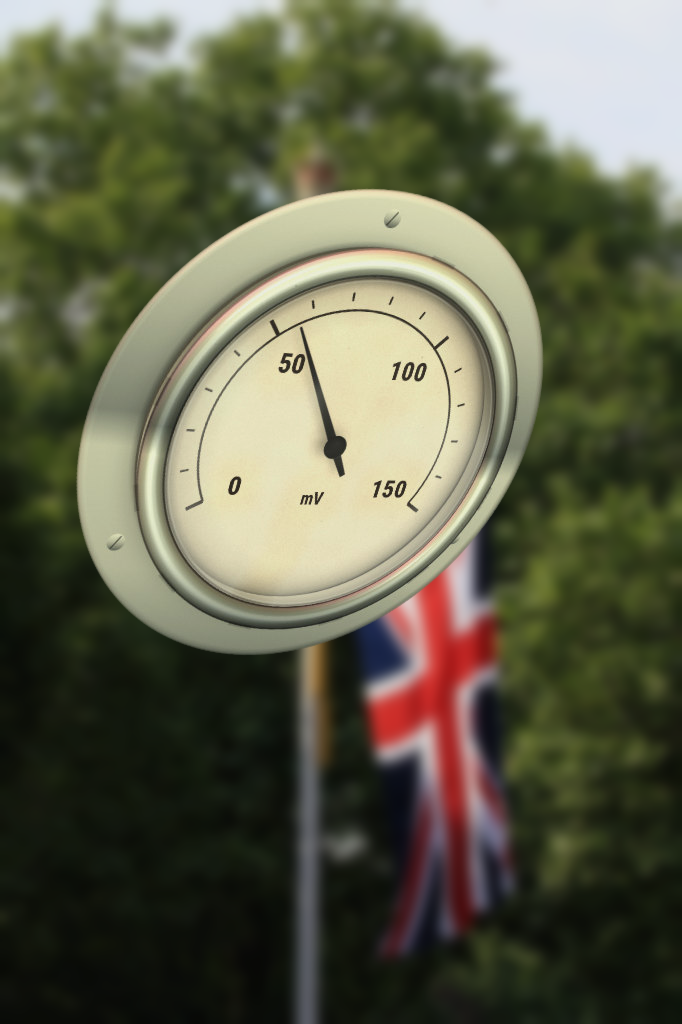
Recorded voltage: 55; mV
